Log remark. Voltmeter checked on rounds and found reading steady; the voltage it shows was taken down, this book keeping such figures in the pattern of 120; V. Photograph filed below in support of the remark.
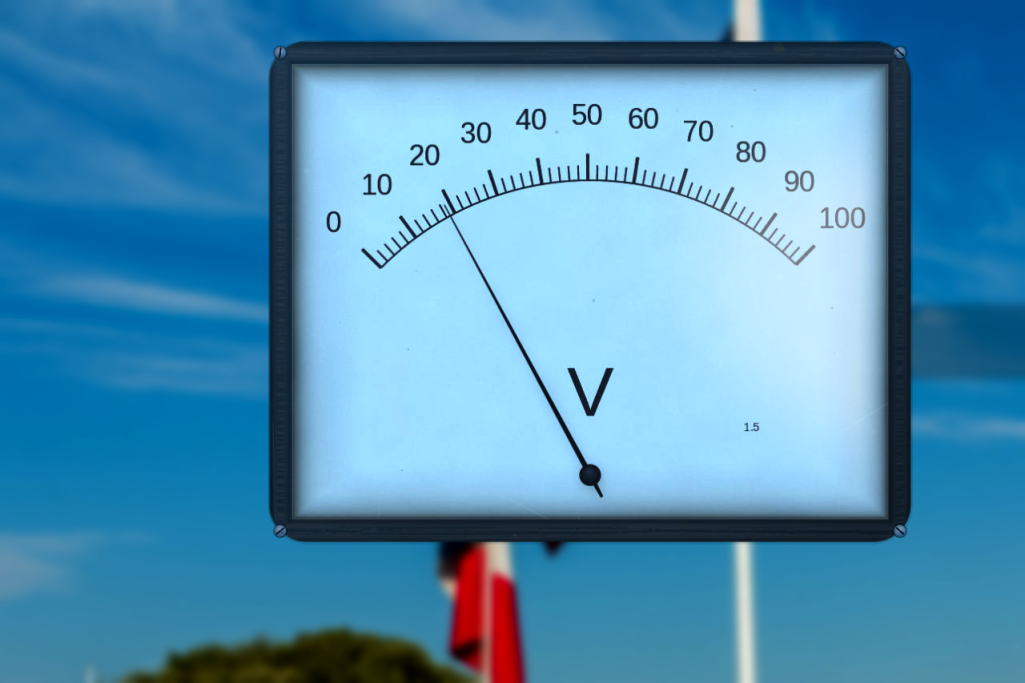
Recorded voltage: 19; V
